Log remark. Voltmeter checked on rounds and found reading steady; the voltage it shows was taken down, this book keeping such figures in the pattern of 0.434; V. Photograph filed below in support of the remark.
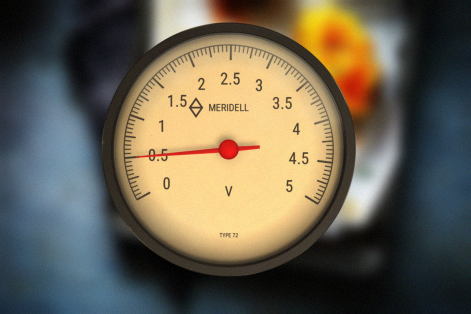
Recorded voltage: 0.5; V
